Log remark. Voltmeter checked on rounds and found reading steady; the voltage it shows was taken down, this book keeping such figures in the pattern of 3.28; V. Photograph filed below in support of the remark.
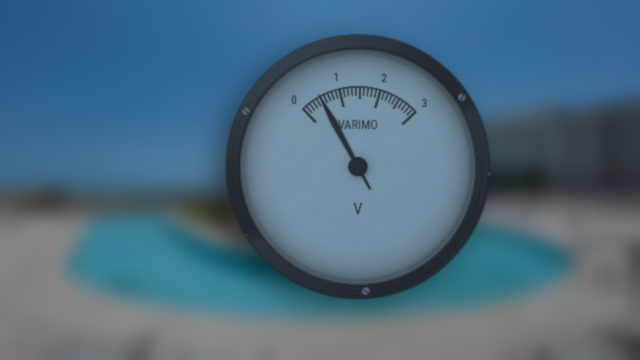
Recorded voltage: 0.5; V
